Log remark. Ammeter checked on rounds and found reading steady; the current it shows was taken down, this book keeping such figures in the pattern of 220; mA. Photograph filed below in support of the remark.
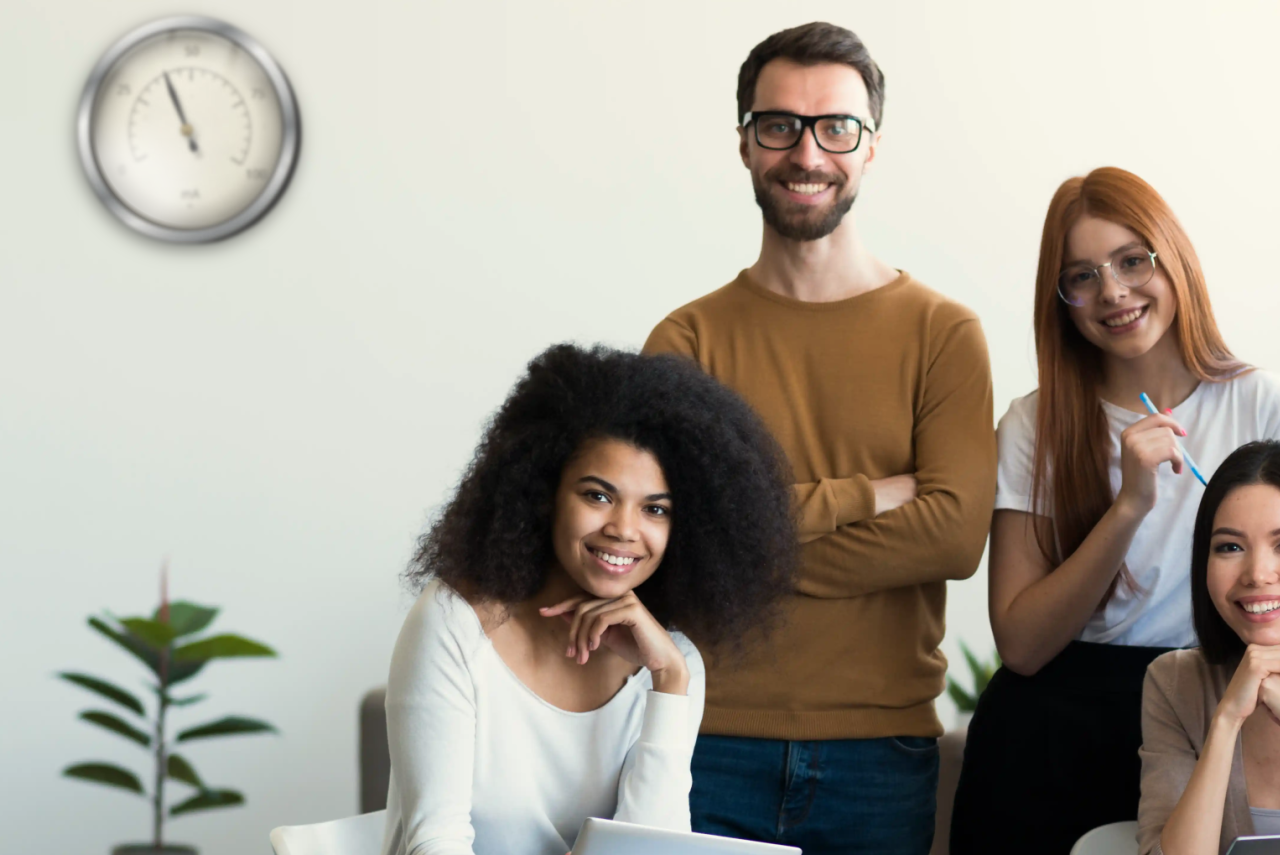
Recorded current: 40; mA
